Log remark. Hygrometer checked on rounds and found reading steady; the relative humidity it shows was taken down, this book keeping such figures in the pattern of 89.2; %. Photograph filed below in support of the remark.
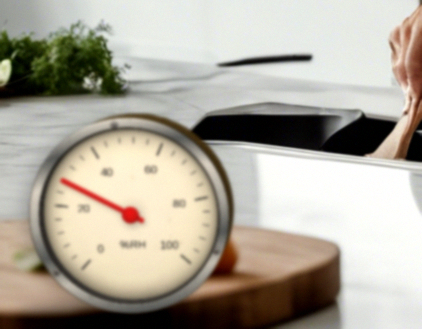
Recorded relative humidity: 28; %
